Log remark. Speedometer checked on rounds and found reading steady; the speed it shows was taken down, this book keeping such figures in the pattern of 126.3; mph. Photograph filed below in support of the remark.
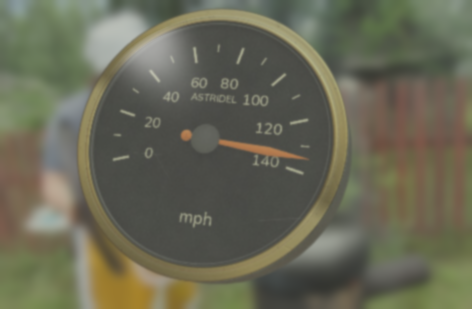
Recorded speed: 135; mph
